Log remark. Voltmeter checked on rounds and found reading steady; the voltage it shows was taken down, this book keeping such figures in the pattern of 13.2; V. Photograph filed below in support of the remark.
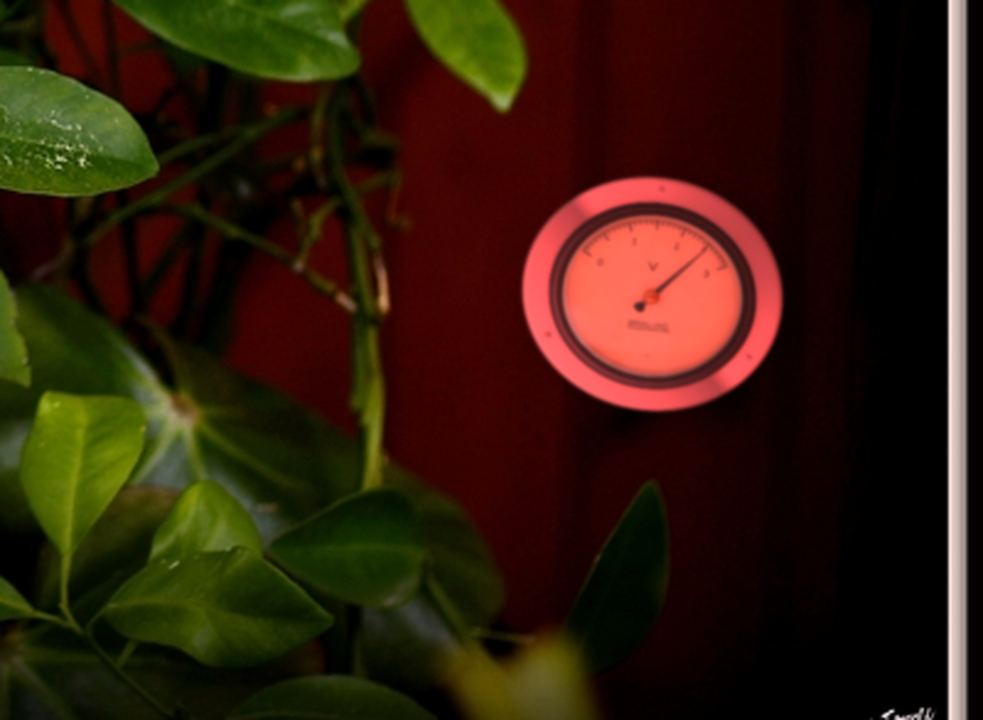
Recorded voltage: 2.5; V
